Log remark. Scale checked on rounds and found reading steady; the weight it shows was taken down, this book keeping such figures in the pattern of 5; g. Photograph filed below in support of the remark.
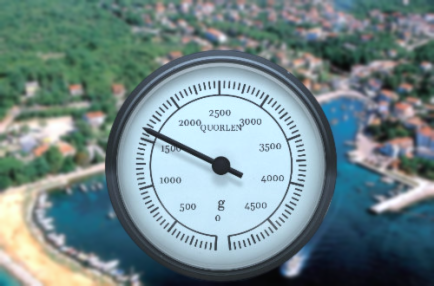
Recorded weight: 1600; g
